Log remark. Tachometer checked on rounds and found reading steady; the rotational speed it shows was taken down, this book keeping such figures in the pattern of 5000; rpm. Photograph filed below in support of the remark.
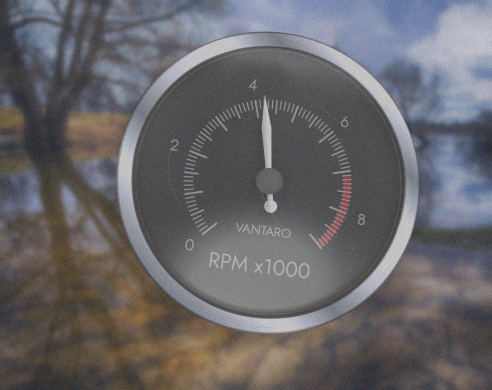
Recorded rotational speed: 4200; rpm
